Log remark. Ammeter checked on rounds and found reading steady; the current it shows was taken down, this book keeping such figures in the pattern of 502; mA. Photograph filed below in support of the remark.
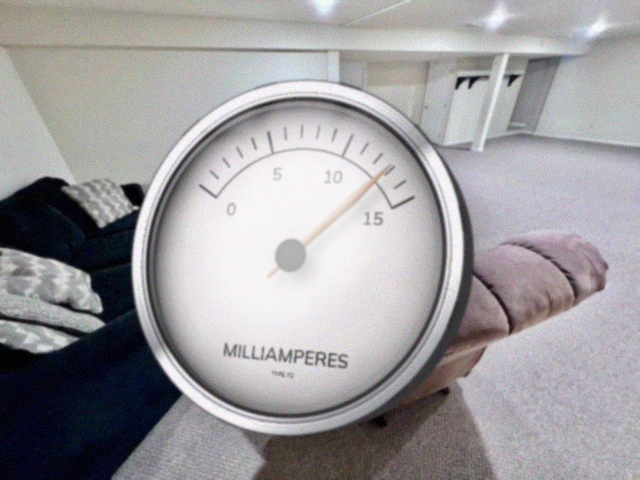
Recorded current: 13; mA
